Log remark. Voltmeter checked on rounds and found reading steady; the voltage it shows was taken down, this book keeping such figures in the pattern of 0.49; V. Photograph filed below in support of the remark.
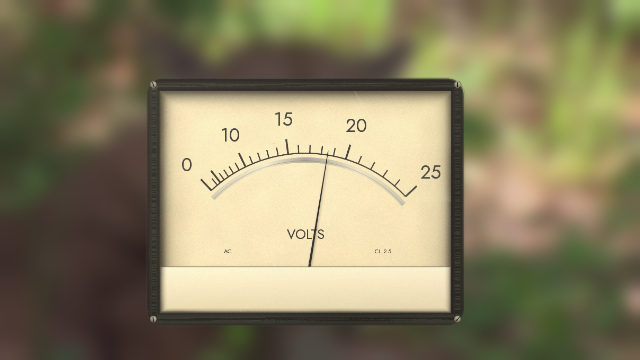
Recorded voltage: 18.5; V
